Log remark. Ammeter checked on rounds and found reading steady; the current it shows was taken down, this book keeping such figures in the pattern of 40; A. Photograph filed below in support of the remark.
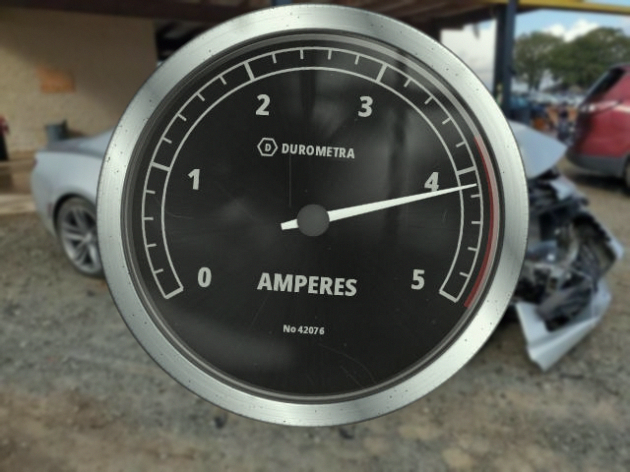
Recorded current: 4.1; A
